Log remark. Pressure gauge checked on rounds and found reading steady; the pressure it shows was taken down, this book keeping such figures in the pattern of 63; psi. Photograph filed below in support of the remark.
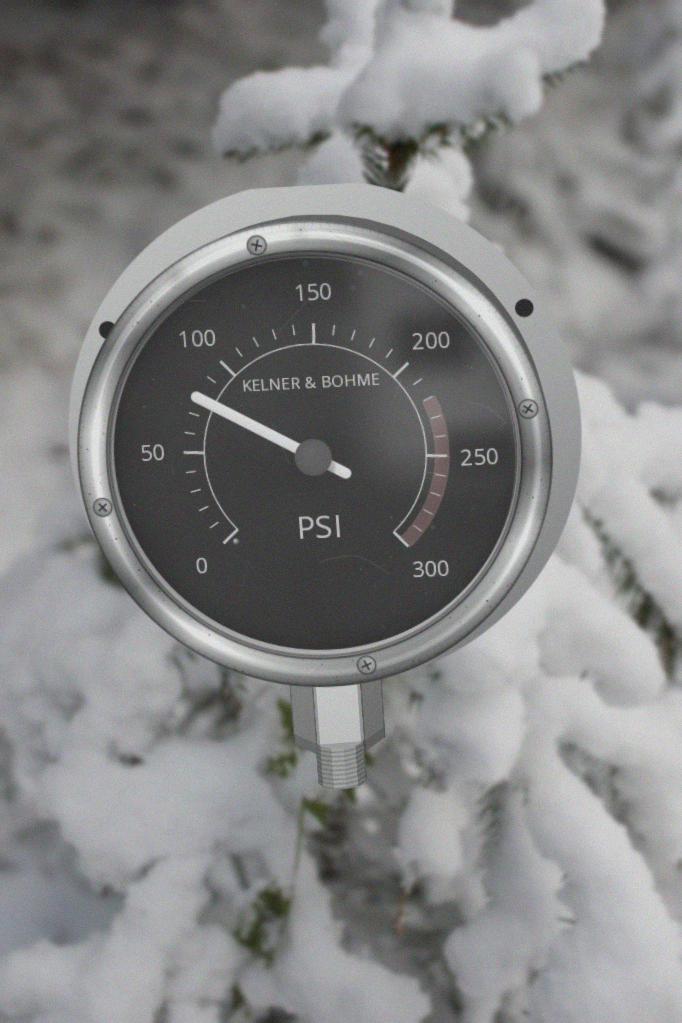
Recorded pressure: 80; psi
